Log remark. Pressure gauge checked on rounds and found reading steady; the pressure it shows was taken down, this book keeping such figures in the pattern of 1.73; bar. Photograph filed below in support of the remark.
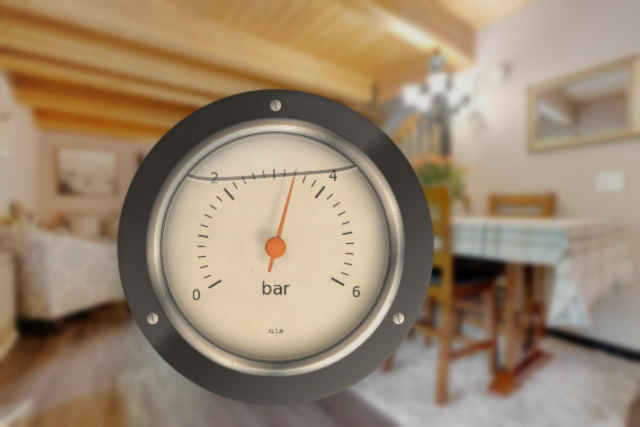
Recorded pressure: 3.4; bar
